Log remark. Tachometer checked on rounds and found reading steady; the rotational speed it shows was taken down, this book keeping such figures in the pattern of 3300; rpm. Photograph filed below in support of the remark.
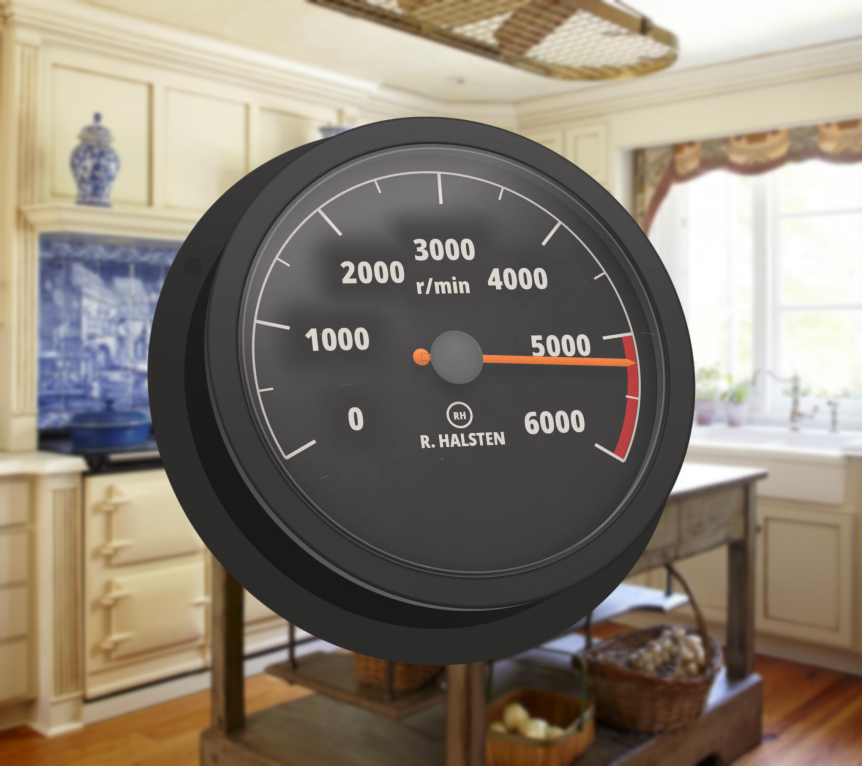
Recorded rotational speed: 5250; rpm
